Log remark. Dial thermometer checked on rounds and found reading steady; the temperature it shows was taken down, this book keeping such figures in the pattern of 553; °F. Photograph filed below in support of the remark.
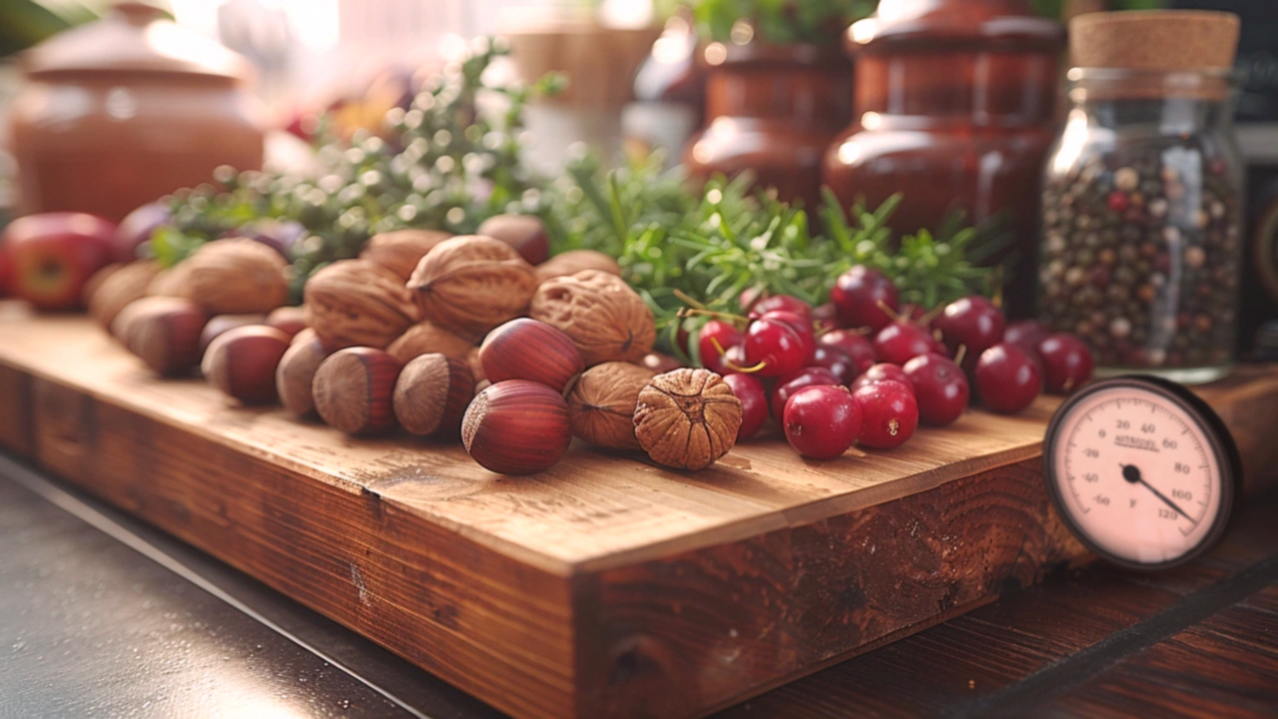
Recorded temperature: 110; °F
